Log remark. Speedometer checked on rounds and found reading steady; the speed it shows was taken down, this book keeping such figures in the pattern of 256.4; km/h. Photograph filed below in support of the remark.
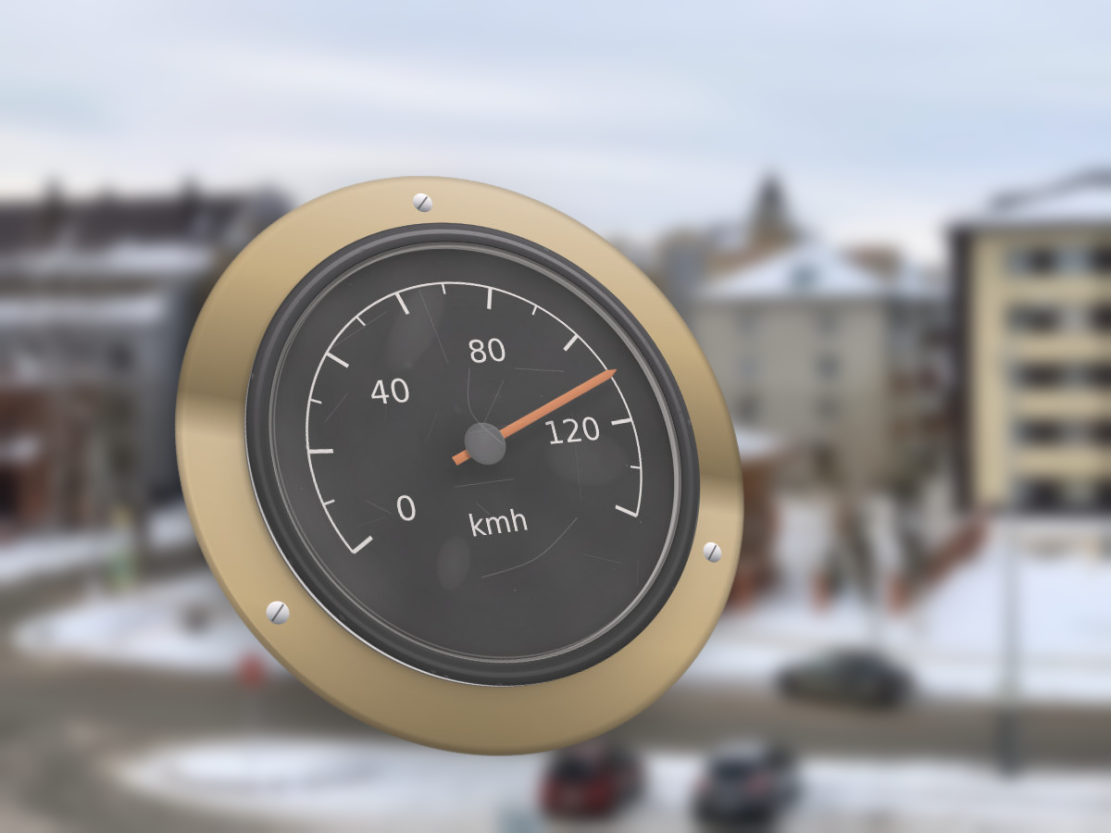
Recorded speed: 110; km/h
